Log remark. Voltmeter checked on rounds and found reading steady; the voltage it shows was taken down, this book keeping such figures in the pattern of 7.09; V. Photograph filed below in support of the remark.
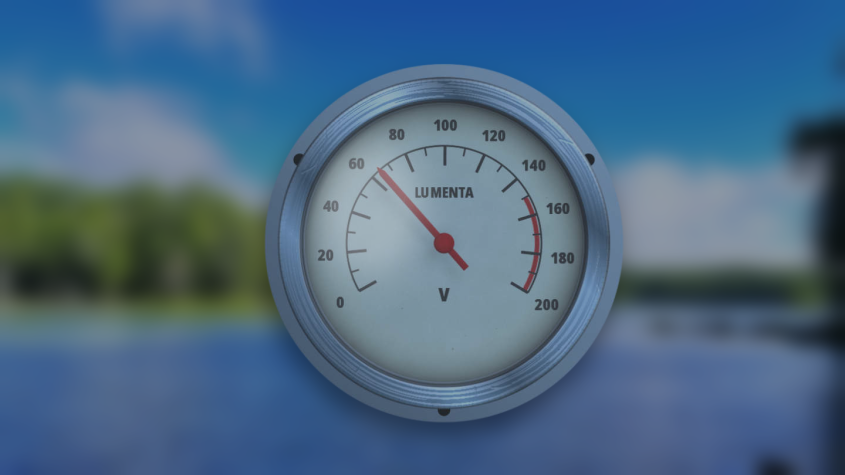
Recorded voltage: 65; V
